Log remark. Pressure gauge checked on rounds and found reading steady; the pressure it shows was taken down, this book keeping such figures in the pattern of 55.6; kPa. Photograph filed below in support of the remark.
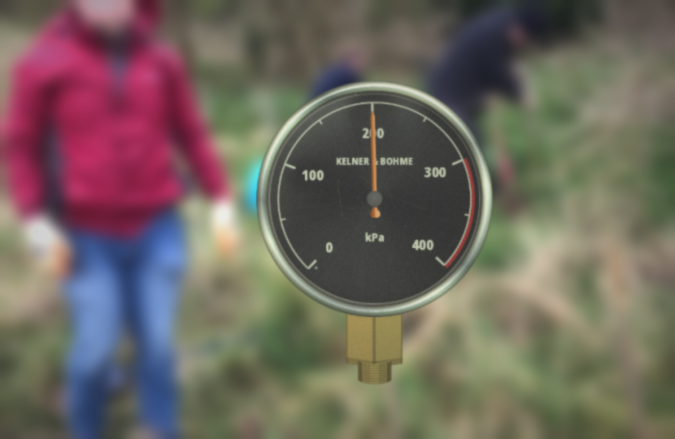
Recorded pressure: 200; kPa
